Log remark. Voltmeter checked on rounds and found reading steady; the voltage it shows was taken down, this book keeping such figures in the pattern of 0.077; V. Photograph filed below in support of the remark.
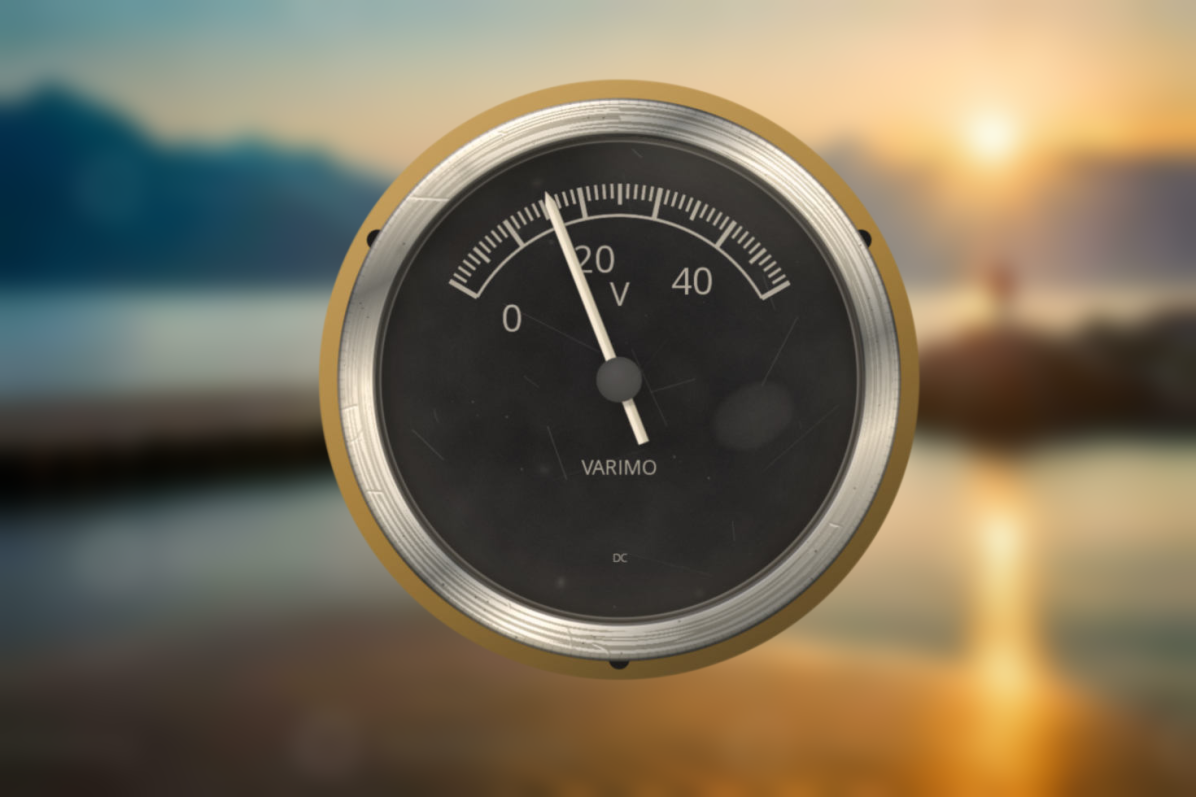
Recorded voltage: 16; V
